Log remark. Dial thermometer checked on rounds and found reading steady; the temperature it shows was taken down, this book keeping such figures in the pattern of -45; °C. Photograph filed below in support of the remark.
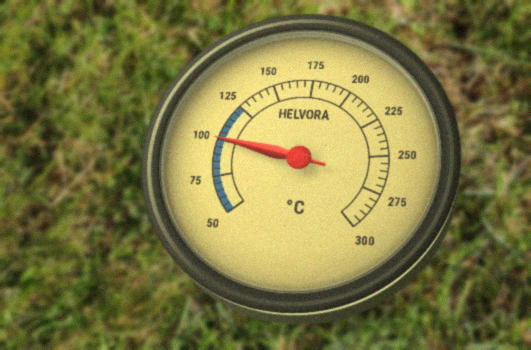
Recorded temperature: 100; °C
